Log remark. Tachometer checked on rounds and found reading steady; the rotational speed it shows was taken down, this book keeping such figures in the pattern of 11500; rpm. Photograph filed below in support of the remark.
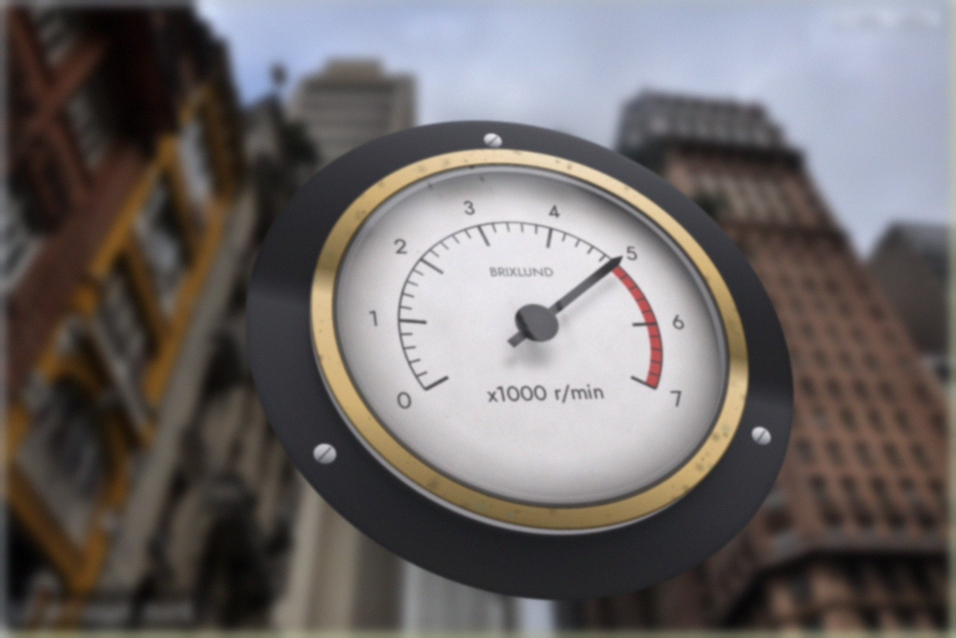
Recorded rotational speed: 5000; rpm
